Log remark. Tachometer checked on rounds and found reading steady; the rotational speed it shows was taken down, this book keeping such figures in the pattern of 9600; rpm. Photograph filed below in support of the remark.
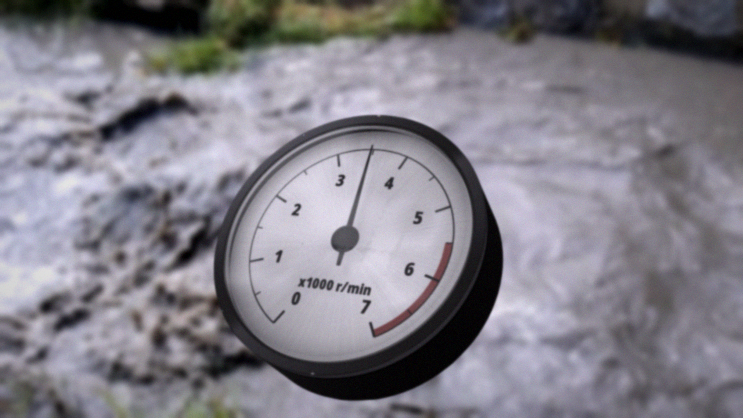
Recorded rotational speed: 3500; rpm
